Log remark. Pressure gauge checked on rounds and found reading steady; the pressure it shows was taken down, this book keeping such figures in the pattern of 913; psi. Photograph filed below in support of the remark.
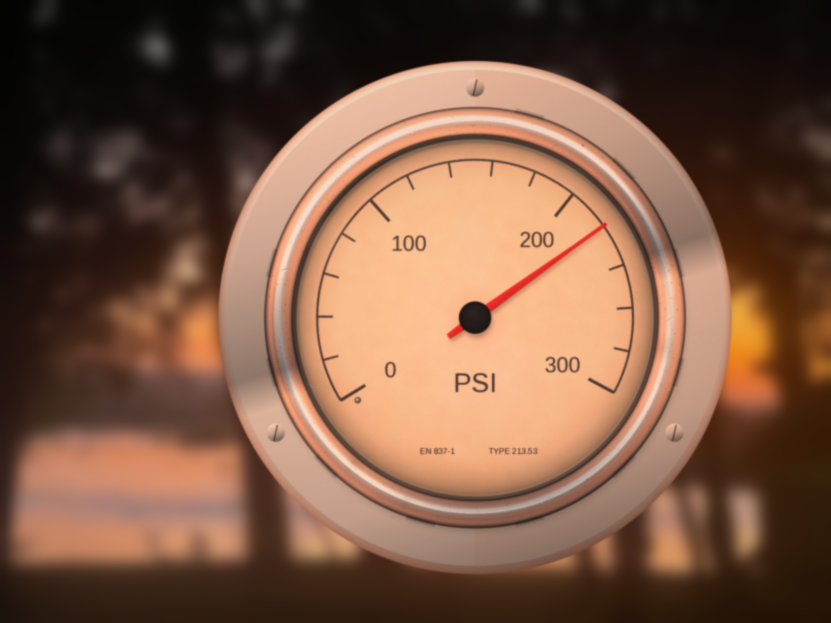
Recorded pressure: 220; psi
